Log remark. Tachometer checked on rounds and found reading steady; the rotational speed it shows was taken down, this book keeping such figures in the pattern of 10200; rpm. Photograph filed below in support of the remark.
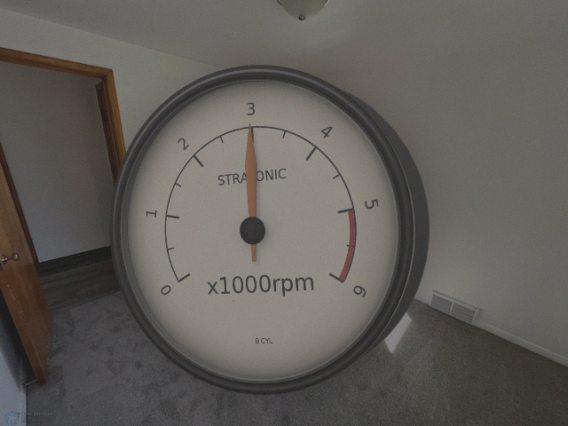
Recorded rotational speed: 3000; rpm
